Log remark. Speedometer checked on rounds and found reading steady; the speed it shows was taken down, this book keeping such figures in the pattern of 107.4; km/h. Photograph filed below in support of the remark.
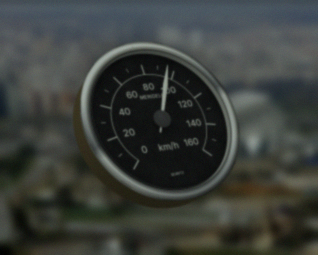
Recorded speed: 95; km/h
